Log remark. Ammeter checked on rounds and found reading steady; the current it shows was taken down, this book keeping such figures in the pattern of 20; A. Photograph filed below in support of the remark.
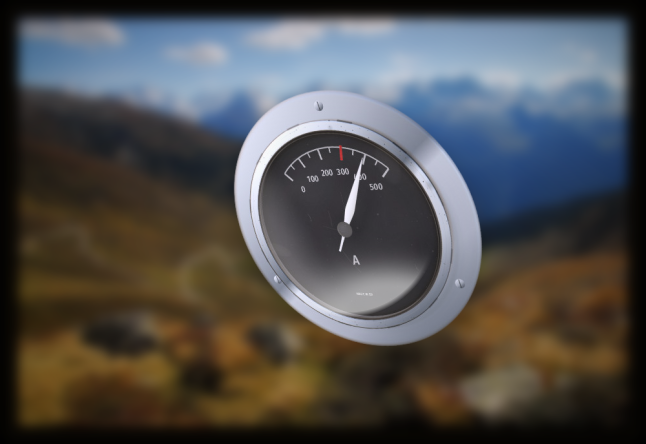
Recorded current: 400; A
